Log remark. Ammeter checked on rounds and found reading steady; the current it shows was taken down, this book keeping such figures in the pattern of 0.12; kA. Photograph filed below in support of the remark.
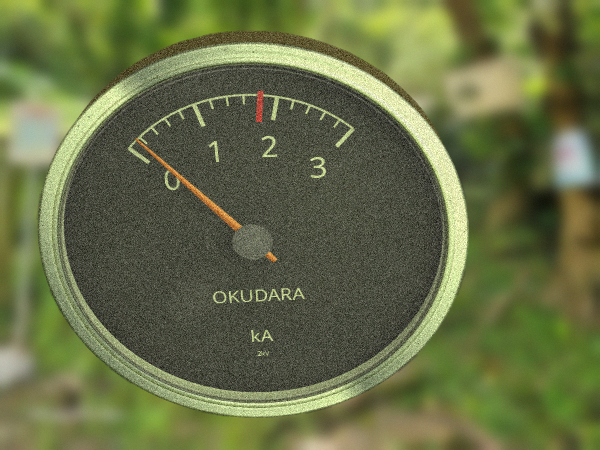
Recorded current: 0.2; kA
